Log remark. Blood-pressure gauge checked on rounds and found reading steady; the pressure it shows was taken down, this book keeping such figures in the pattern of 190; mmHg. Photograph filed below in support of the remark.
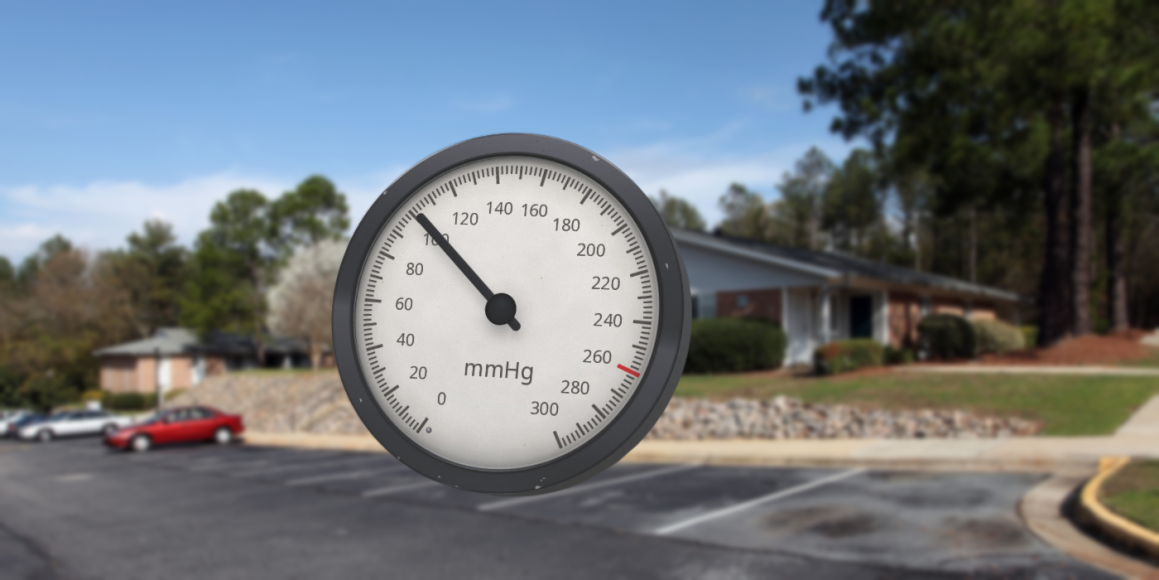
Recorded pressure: 102; mmHg
